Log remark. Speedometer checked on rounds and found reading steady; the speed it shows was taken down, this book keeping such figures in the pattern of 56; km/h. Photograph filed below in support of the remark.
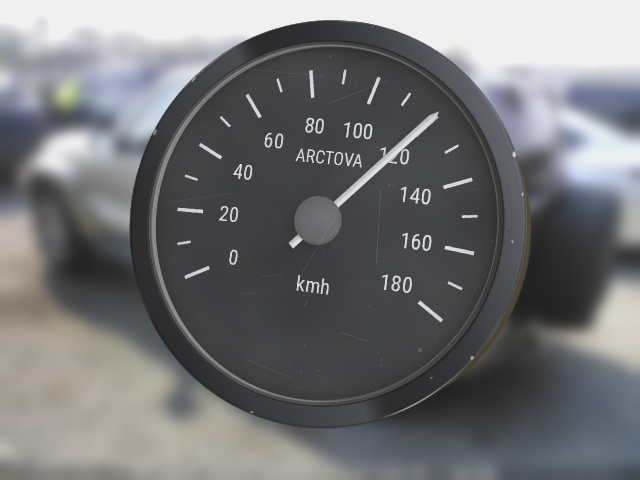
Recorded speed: 120; km/h
